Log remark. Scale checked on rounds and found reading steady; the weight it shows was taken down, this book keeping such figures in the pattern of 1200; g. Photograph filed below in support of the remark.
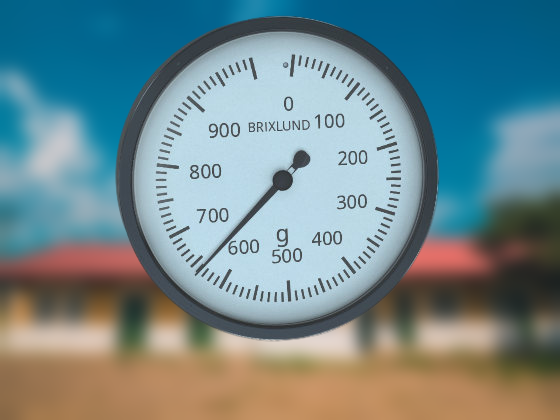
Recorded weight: 640; g
